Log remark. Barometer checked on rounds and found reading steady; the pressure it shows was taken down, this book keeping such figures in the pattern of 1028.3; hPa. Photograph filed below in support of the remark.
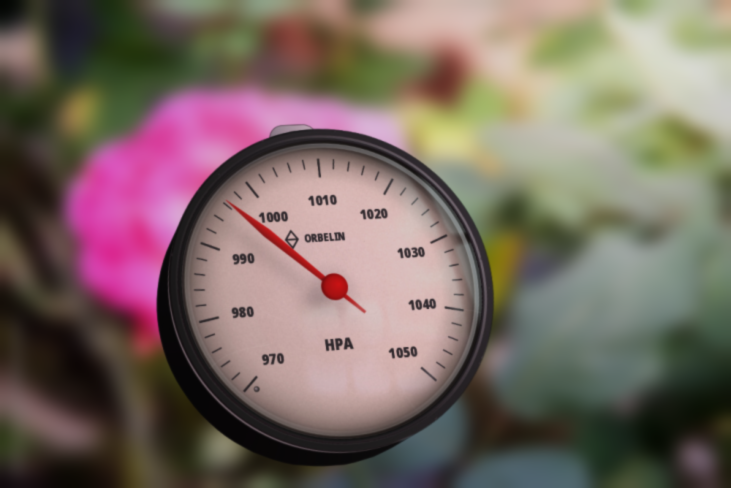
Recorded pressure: 996; hPa
